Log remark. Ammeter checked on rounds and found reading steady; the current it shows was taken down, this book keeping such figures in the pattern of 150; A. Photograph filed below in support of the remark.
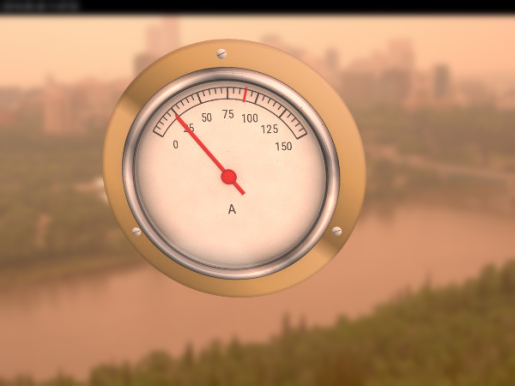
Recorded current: 25; A
